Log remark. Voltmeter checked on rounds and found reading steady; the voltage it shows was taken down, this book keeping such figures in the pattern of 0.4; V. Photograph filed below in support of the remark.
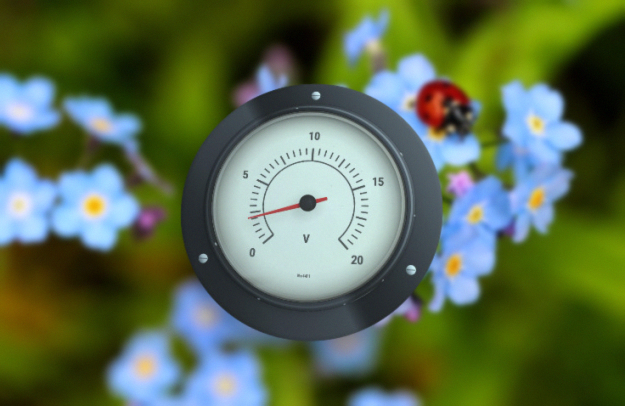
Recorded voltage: 2; V
